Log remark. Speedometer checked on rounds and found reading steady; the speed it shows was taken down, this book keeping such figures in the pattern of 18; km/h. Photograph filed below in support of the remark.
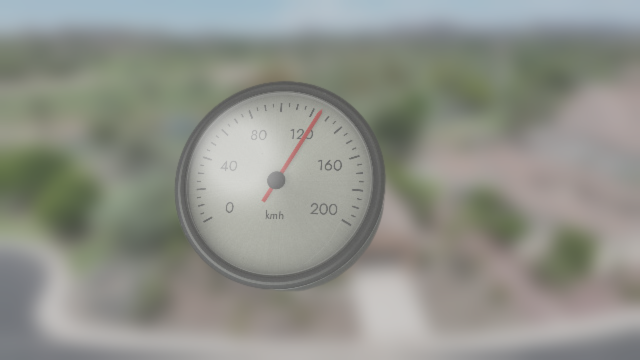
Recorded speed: 125; km/h
